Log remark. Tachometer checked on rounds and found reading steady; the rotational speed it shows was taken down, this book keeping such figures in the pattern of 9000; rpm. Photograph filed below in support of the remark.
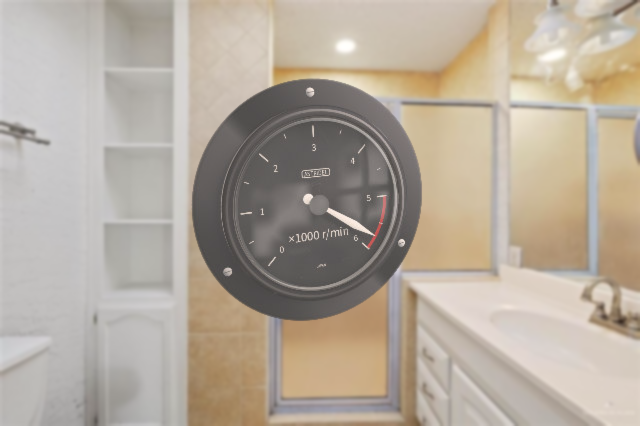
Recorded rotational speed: 5750; rpm
